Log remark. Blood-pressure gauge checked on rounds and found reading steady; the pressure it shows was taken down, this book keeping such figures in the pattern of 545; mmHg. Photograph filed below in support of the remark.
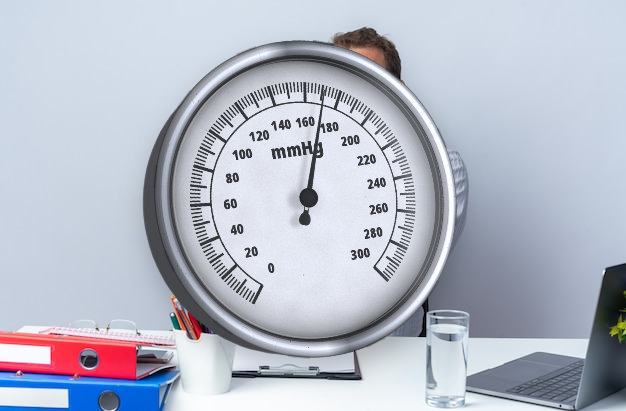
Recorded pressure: 170; mmHg
